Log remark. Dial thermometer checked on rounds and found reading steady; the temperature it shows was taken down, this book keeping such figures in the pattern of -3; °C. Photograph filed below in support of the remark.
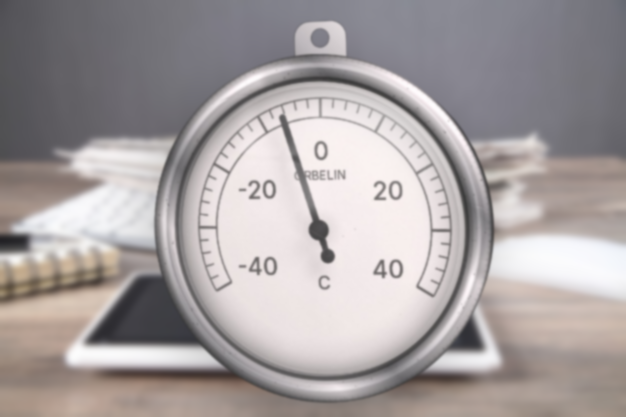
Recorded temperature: -6; °C
